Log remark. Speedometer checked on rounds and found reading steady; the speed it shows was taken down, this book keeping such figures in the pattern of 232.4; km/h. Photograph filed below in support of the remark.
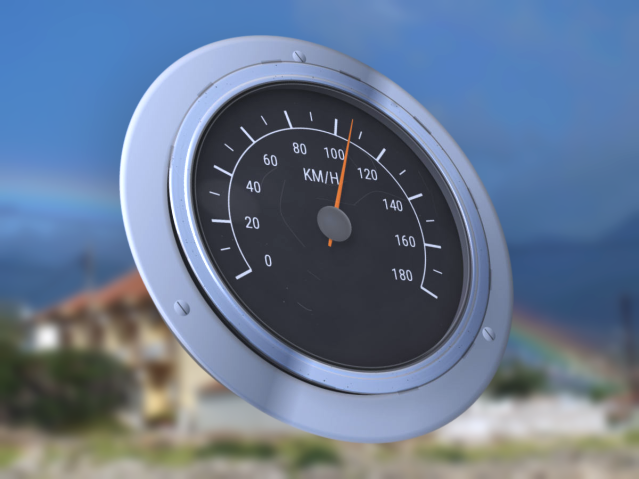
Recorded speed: 105; km/h
